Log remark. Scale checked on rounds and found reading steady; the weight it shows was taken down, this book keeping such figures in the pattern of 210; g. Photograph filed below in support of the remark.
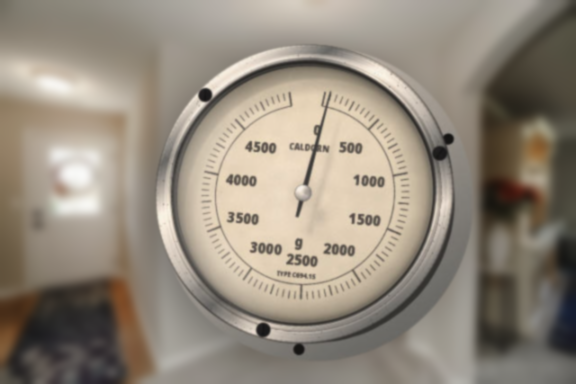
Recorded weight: 50; g
